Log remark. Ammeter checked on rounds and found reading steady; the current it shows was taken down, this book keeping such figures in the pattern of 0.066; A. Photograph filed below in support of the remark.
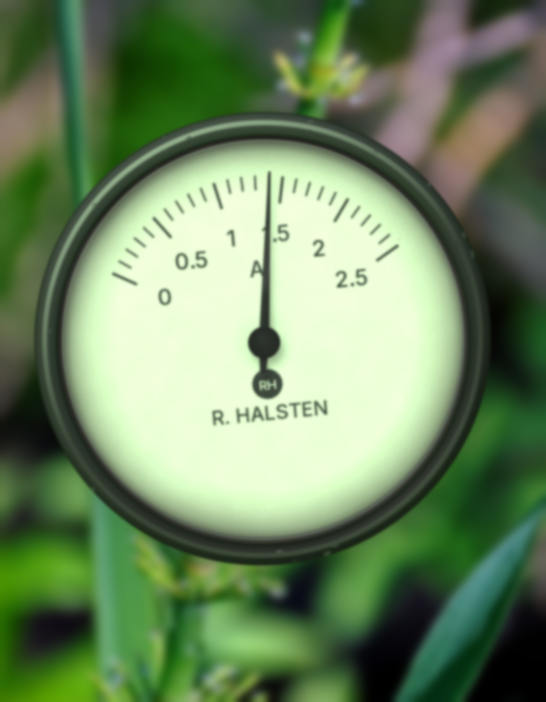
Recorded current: 1.4; A
